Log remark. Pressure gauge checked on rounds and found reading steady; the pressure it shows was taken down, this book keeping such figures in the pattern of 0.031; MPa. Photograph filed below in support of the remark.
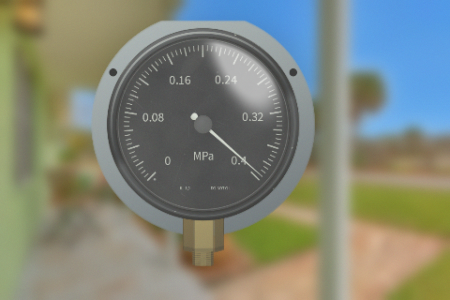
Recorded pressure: 0.395; MPa
